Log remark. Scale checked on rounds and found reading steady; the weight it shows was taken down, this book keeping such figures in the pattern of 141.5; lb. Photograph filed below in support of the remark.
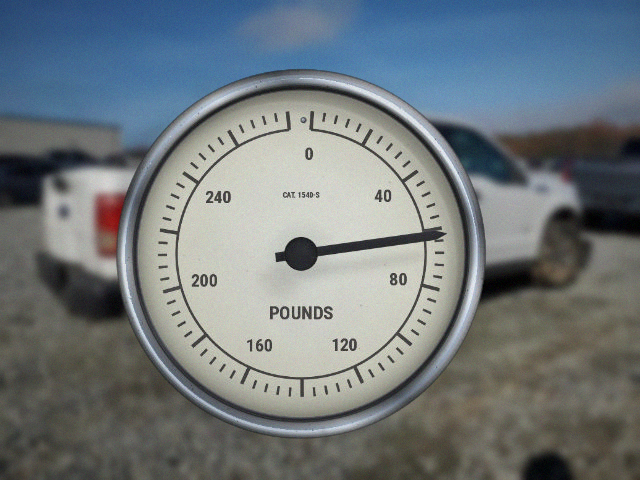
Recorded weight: 62; lb
